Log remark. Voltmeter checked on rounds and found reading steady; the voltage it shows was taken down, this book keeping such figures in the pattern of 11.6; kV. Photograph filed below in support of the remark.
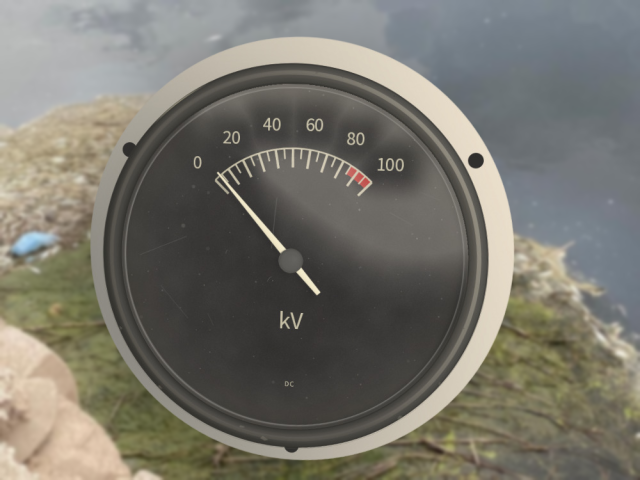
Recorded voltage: 5; kV
